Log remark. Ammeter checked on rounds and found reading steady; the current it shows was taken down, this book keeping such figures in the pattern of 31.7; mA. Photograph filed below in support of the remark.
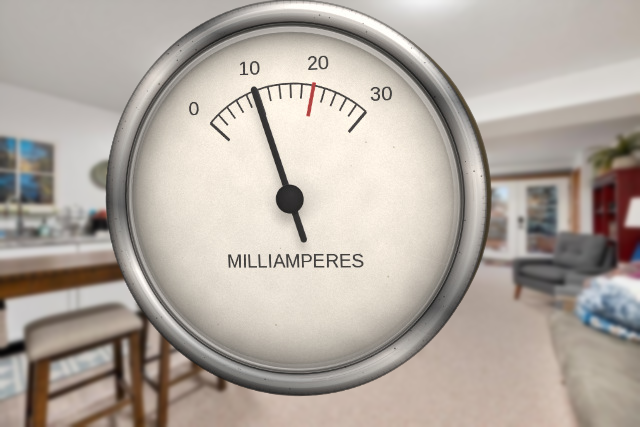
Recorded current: 10; mA
